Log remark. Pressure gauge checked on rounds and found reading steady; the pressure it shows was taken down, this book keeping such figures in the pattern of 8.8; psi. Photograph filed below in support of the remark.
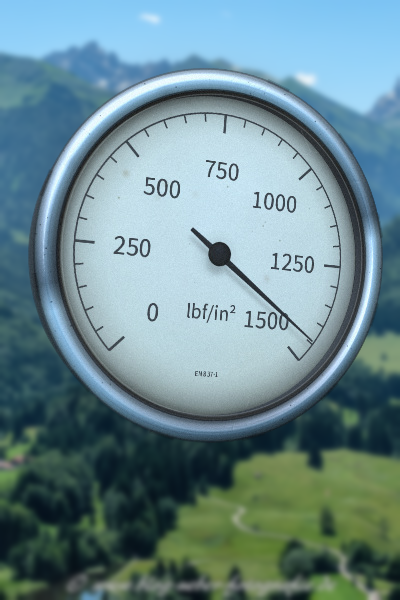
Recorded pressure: 1450; psi
